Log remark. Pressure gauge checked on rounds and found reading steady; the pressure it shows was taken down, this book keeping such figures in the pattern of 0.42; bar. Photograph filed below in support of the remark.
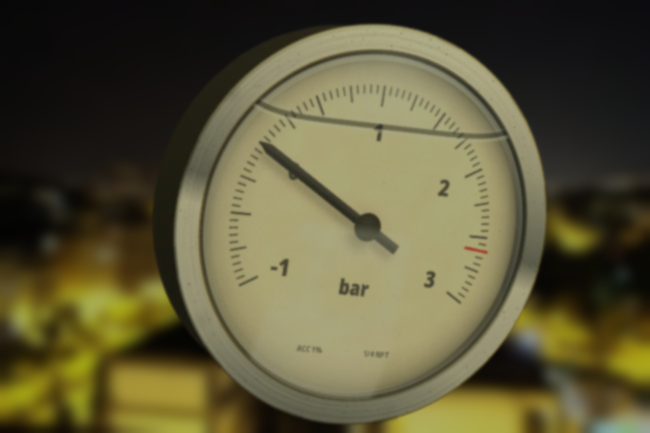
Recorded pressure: 0; bar
